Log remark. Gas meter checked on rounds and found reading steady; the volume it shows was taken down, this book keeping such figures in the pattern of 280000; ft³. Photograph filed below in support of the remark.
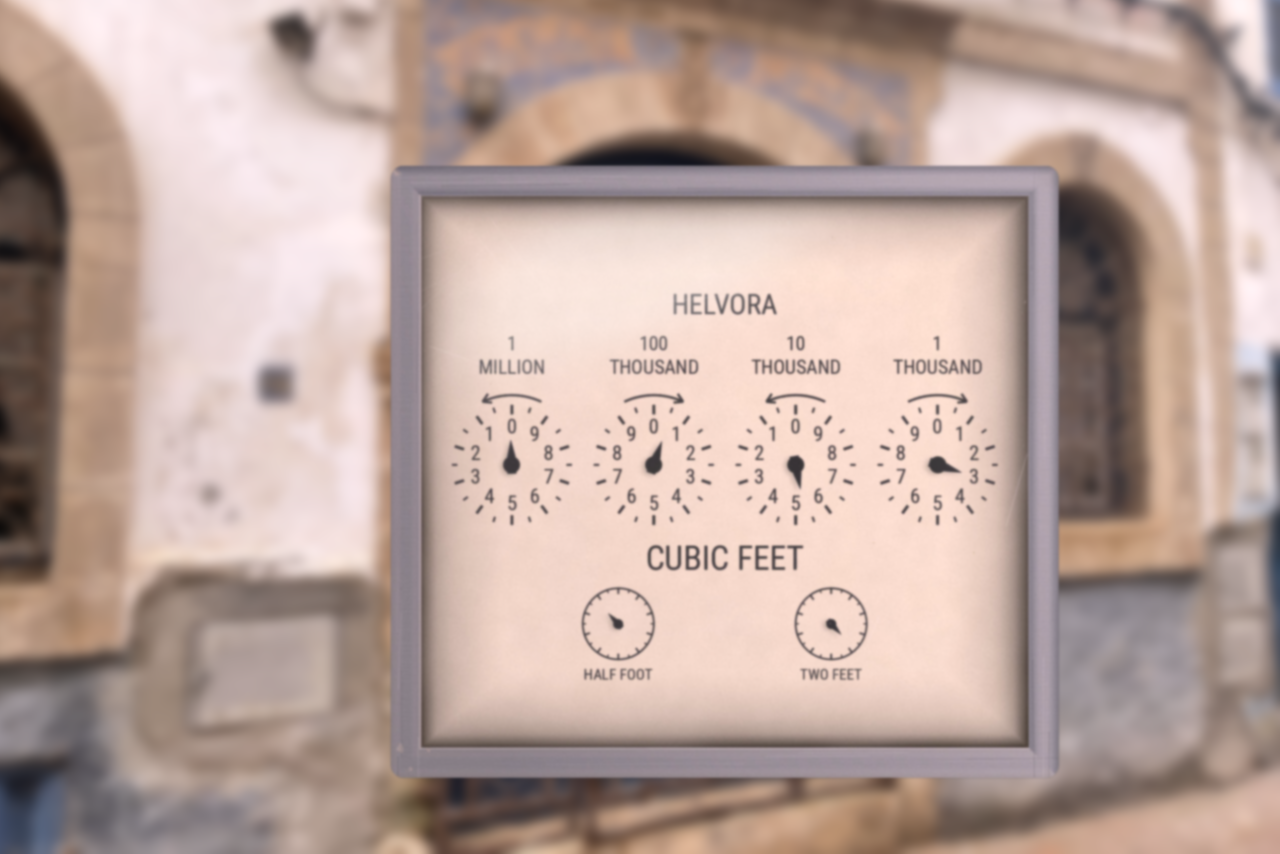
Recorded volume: 5300; ft³
